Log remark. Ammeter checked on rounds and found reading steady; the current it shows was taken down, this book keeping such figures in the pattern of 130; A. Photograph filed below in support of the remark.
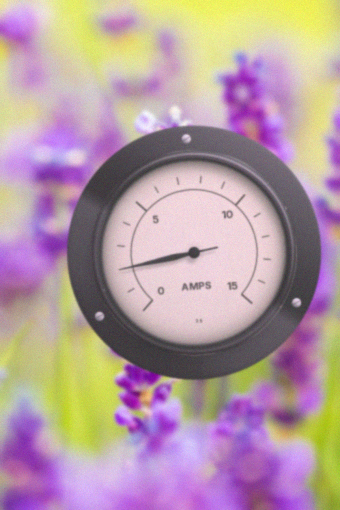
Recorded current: 2; A
